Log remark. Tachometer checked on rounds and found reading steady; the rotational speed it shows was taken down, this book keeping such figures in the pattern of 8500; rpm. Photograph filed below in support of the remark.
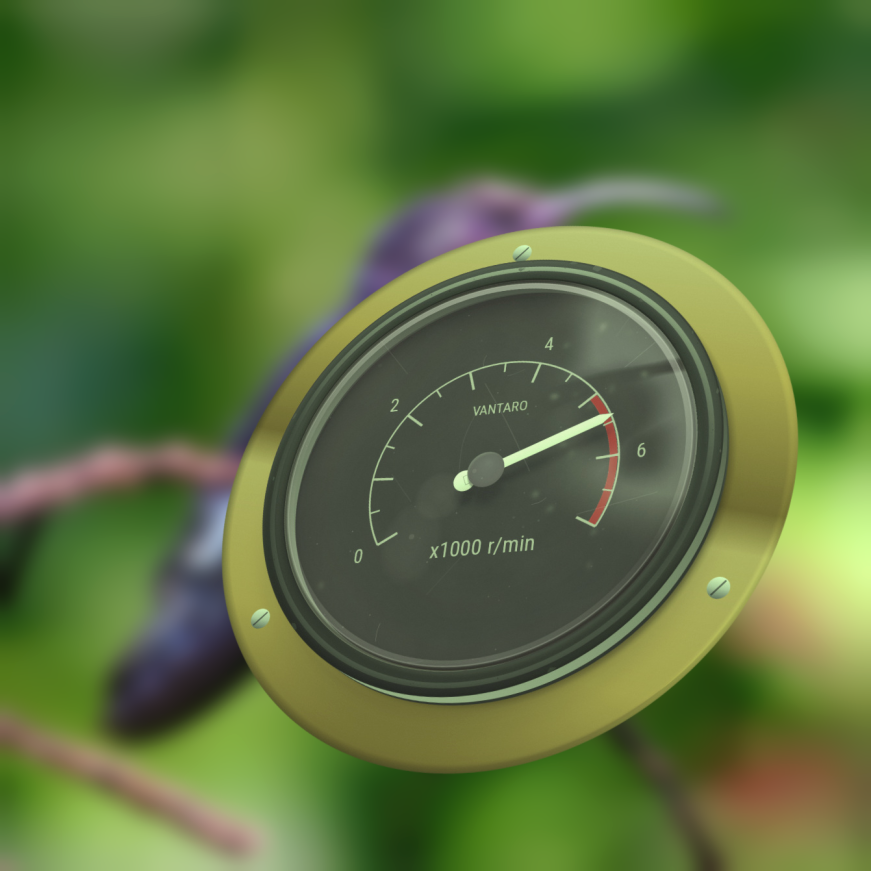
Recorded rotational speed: 5500; rpm
